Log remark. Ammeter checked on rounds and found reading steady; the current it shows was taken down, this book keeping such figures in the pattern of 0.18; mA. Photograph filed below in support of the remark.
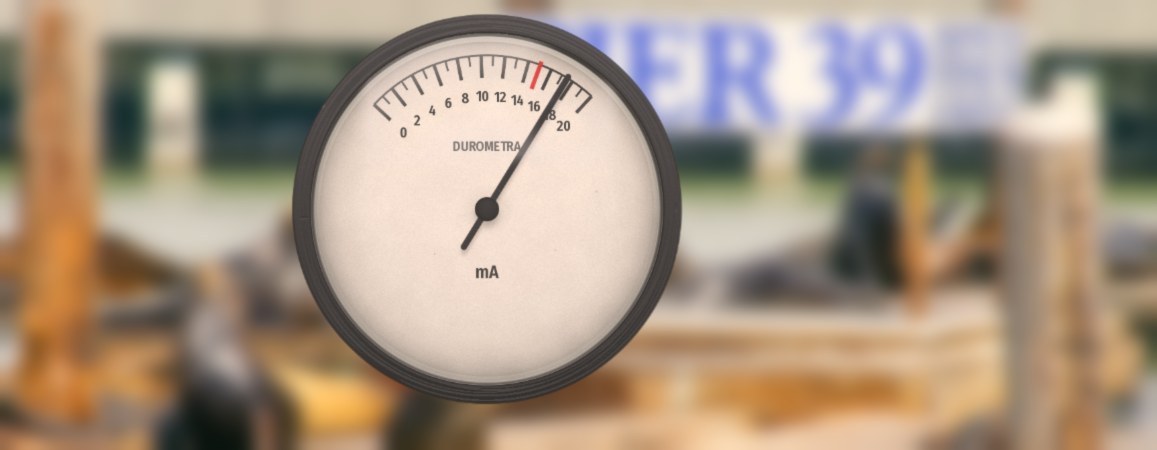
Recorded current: 17.5; mA
